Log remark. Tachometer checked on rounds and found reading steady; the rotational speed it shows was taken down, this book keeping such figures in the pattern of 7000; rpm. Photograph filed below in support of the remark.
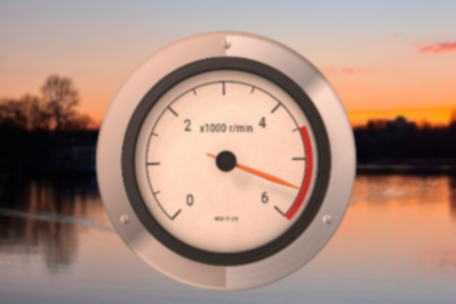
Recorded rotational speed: 5500; rpm
